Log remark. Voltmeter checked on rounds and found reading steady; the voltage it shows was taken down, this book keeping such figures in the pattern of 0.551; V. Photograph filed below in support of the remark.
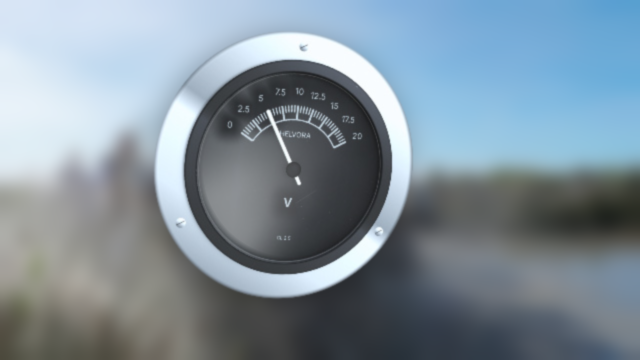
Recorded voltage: 5; V
